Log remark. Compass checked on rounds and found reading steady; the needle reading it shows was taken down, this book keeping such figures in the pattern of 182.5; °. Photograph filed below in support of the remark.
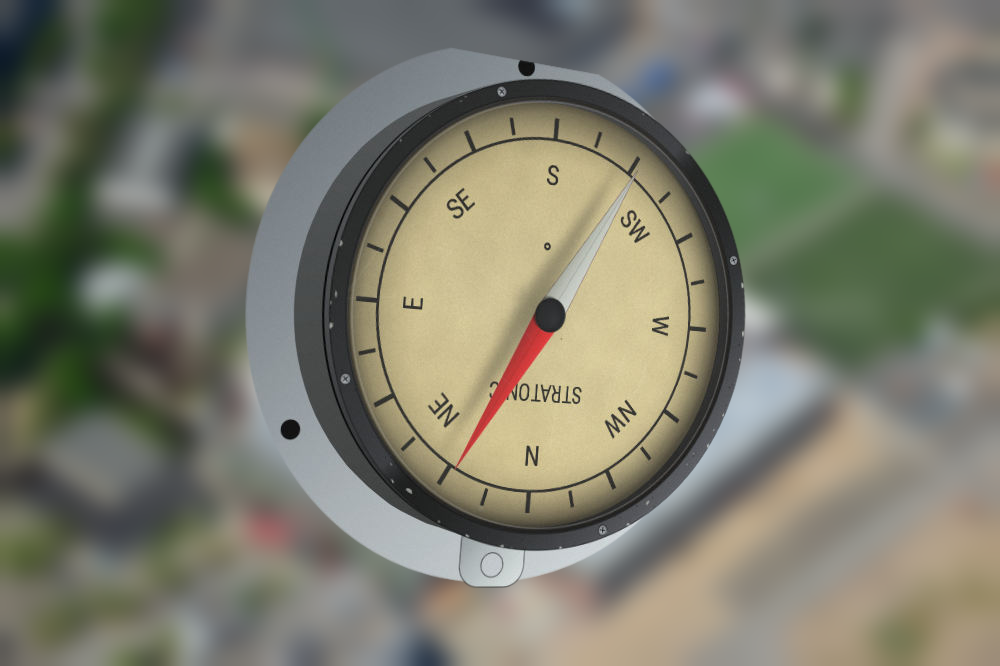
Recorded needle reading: 30; °
